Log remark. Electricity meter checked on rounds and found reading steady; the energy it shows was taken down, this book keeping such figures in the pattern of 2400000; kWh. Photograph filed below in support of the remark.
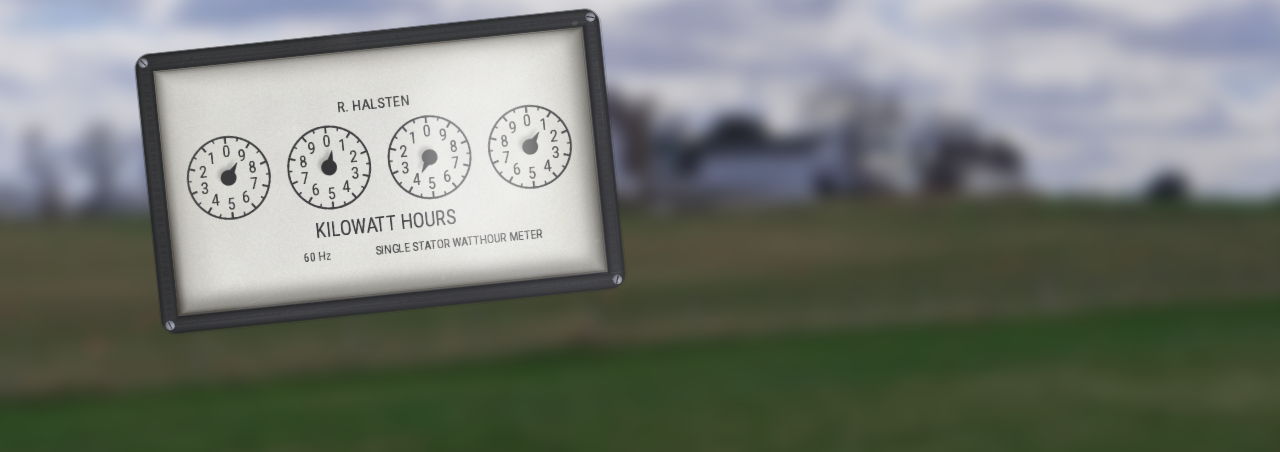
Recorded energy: 9041; kWh
